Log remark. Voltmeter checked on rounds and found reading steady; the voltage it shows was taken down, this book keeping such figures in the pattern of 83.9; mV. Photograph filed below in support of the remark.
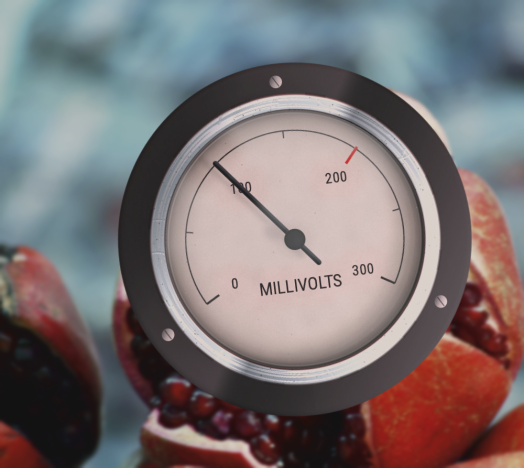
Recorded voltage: 100; mV
